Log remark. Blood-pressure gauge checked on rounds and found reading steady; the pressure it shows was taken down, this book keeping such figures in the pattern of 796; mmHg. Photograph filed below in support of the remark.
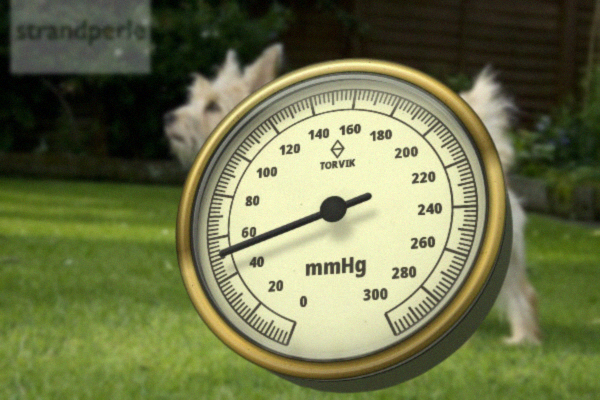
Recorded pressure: 50; mmHg
